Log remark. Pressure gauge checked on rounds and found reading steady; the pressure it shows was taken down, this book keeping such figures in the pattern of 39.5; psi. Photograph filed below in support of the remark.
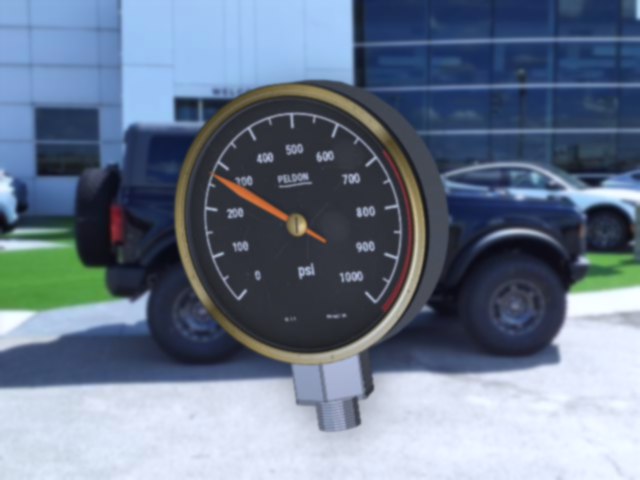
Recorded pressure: 275; psi
